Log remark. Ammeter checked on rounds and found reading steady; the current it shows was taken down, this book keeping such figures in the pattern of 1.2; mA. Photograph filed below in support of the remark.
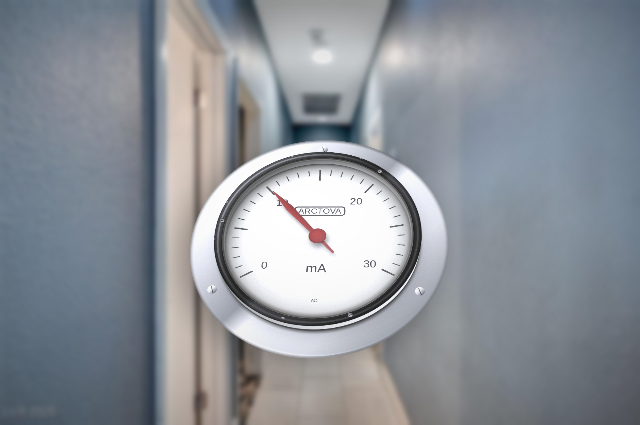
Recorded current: 10; mA
